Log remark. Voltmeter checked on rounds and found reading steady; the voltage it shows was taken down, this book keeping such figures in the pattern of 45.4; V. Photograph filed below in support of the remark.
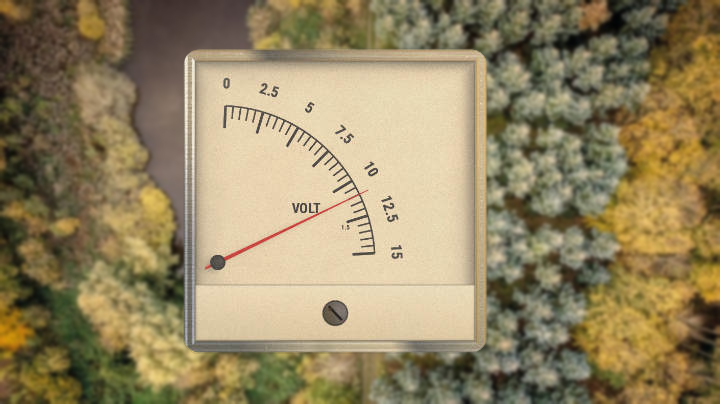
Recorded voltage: 11; V
